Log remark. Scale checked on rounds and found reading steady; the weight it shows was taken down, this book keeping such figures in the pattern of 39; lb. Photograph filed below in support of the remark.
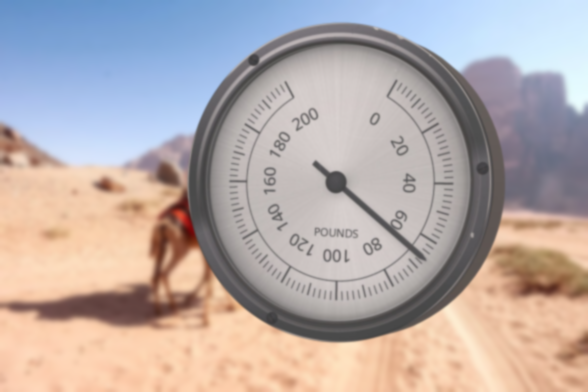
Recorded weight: 66; lb
